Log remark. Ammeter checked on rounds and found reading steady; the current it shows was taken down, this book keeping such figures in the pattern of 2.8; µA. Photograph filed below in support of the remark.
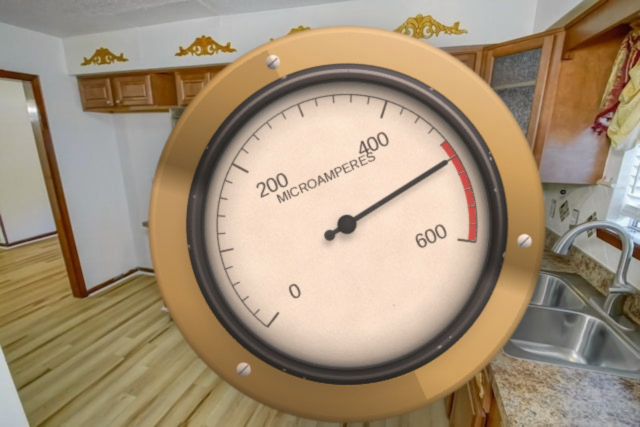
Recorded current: 500; µA
